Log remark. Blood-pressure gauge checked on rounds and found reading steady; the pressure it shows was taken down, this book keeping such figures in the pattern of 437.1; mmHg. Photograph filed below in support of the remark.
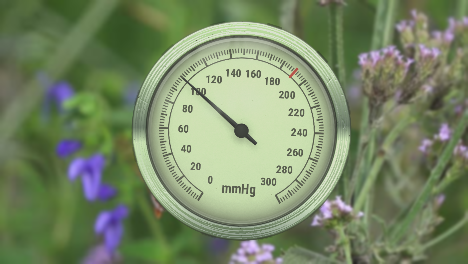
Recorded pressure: 100; mmHg
